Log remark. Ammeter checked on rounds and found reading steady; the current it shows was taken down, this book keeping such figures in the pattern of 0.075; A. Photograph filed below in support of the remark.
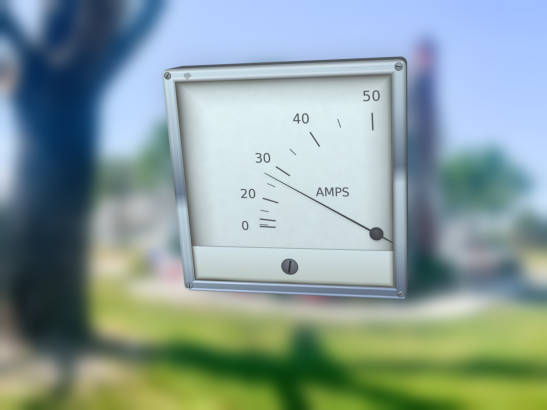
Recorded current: 27.5; A
